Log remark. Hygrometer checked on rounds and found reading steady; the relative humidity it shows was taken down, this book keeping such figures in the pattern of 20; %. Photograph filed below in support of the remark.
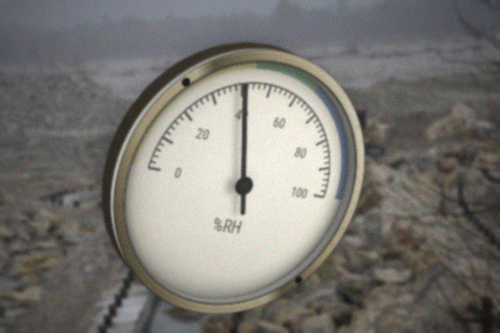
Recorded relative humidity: 40; %
